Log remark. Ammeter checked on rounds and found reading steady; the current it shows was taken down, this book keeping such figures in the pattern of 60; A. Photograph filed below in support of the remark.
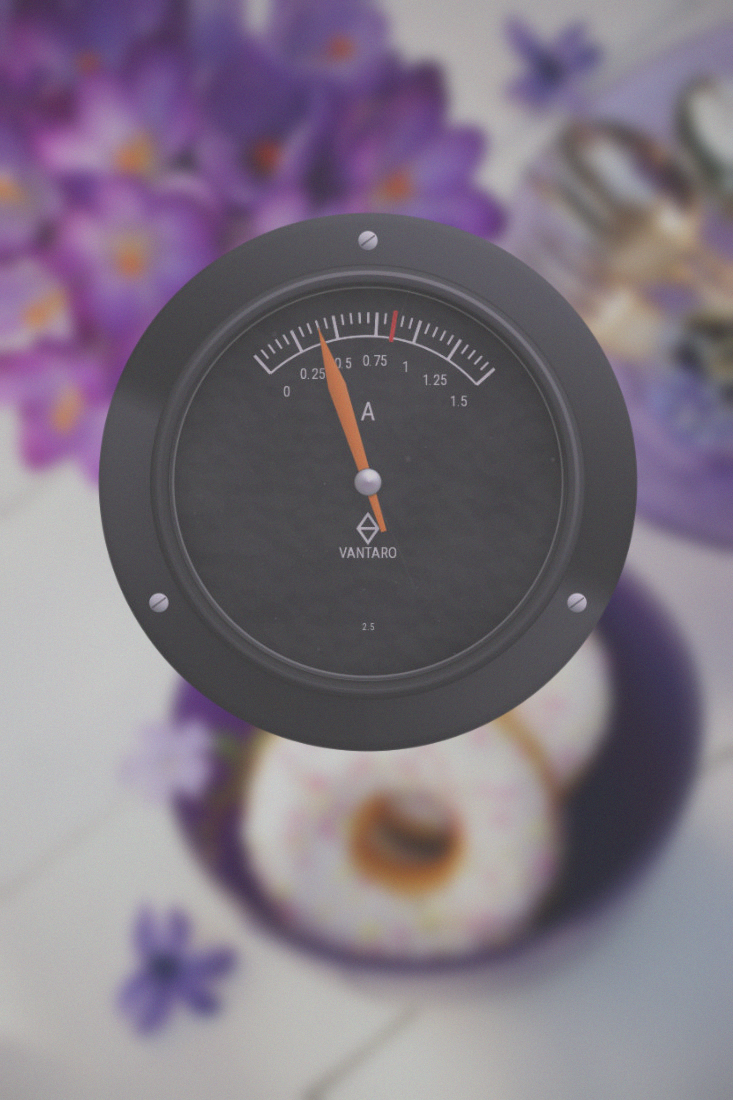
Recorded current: 0.4; A
